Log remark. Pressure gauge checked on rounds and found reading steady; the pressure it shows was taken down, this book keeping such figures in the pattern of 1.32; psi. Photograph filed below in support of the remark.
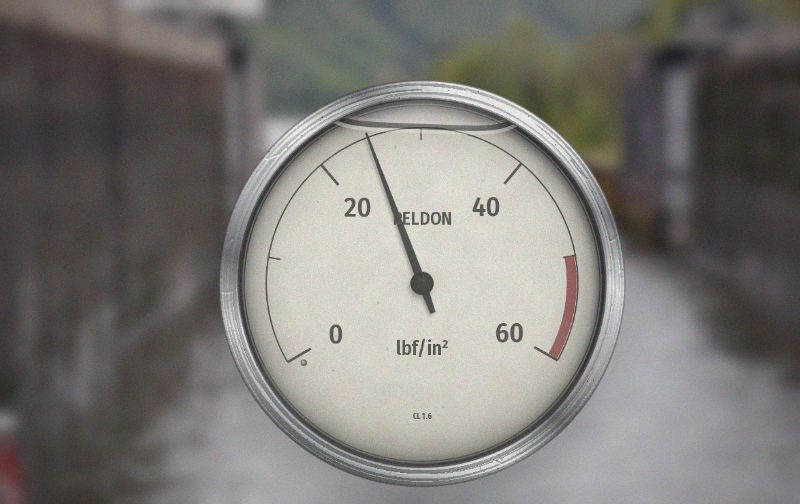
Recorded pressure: 25; psi
